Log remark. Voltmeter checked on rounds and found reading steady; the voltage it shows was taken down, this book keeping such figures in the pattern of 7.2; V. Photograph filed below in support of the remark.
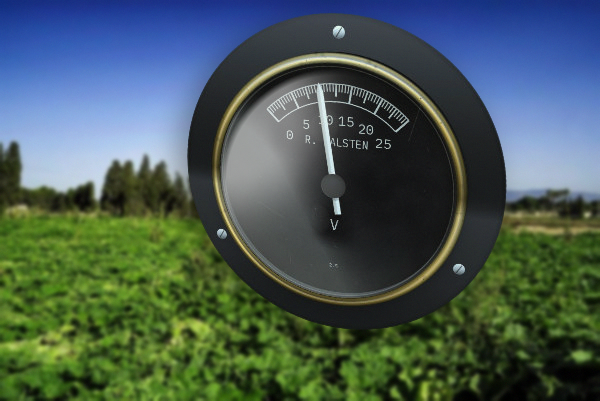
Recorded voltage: 10; V
